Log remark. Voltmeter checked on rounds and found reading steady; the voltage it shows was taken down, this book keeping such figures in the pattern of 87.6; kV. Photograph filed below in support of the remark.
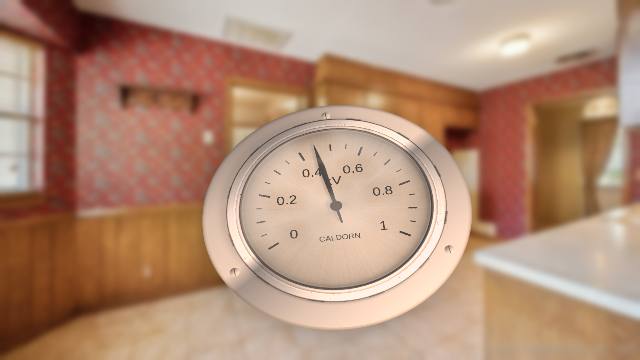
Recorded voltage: 0.45; kV
